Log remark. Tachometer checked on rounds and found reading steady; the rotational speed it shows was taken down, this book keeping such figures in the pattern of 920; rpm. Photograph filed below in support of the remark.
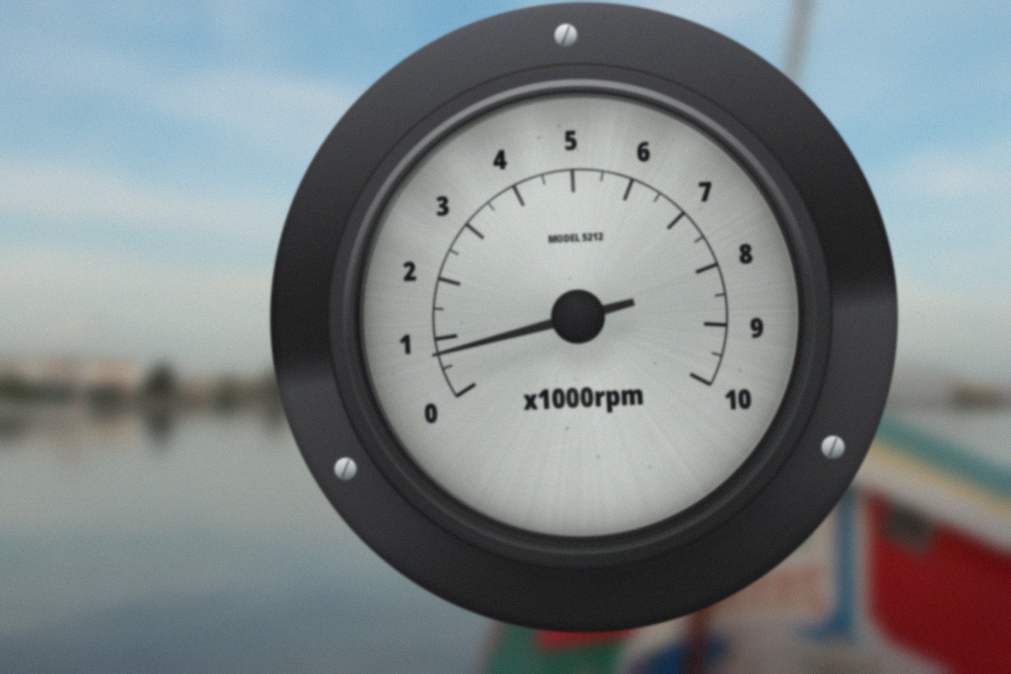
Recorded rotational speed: 750; rpm
